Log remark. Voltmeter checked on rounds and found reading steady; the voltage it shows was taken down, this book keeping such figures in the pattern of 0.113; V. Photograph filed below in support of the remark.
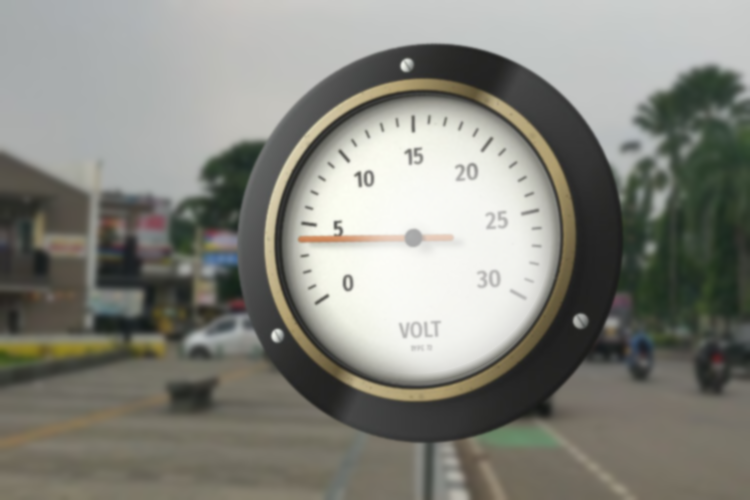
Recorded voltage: 4; V
